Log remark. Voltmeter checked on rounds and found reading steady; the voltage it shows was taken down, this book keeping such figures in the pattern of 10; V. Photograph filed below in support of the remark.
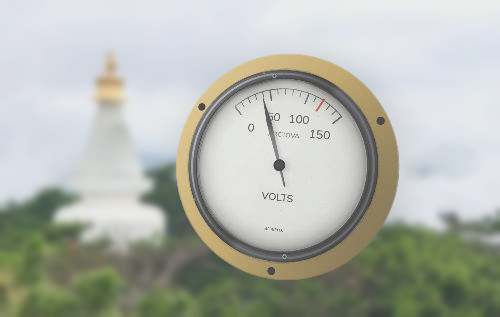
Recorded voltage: 40; V
